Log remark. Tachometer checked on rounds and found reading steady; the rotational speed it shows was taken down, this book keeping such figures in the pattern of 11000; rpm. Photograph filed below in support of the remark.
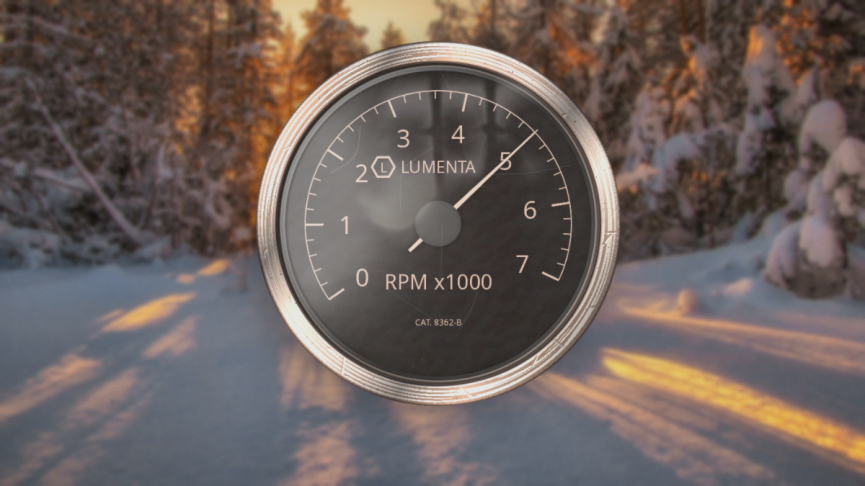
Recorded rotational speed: 5000; rpm
